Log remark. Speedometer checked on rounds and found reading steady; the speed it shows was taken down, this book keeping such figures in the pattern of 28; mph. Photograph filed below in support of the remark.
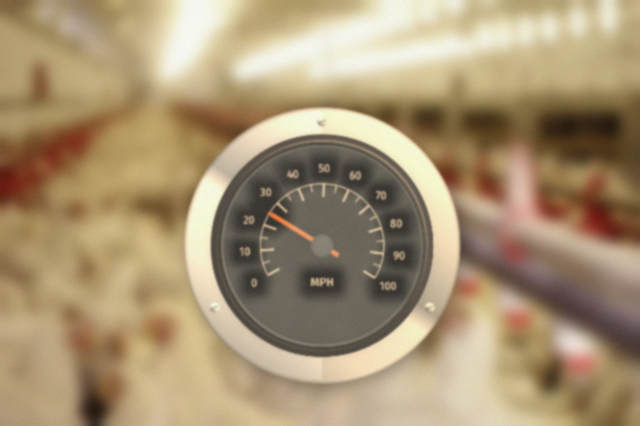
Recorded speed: 25; mph
